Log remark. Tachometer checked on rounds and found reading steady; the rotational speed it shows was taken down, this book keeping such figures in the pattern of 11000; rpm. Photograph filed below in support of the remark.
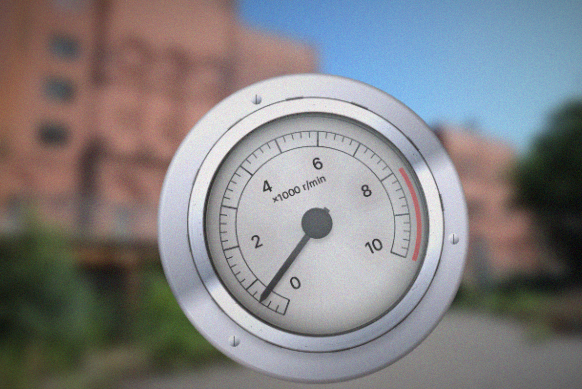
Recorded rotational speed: 600; rpm
